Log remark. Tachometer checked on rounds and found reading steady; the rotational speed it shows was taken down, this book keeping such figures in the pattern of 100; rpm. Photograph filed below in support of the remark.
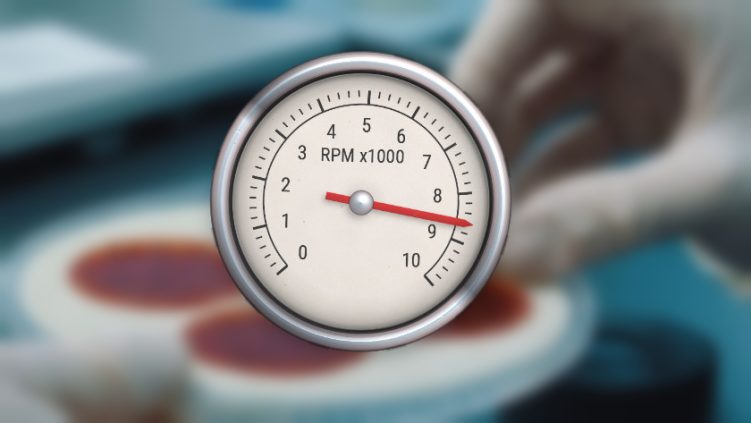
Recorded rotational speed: 8600; rpm
